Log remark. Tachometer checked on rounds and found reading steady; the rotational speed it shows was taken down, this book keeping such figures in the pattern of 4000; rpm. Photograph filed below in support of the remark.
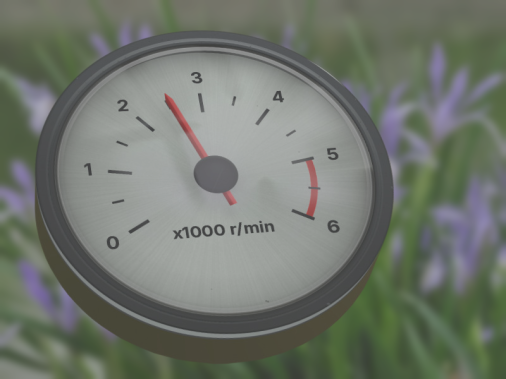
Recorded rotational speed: 2500; rpm
